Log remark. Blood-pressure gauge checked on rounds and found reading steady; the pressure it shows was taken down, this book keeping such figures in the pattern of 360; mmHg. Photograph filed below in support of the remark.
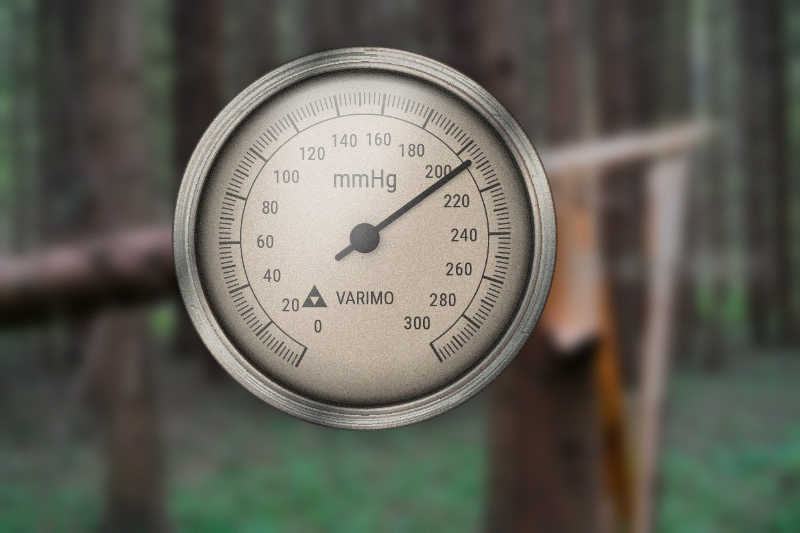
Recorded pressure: 206; mmHg
